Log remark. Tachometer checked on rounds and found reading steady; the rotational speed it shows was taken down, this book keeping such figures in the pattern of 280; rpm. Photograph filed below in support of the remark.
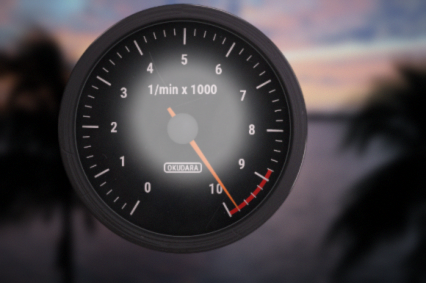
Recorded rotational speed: 9800; rpm
